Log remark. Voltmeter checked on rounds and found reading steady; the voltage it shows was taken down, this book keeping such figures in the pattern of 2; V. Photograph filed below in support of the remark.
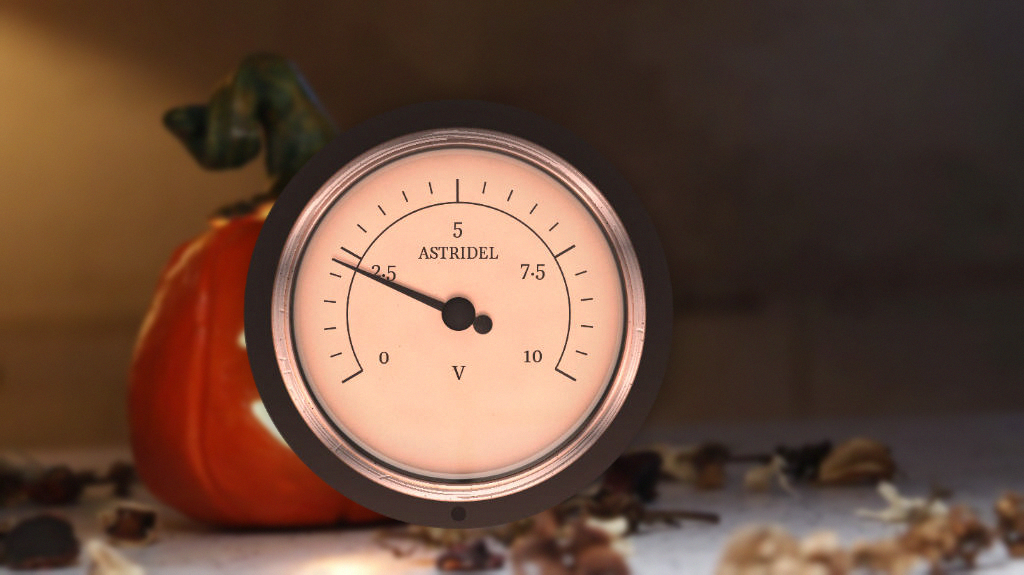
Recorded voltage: 2.25; V
